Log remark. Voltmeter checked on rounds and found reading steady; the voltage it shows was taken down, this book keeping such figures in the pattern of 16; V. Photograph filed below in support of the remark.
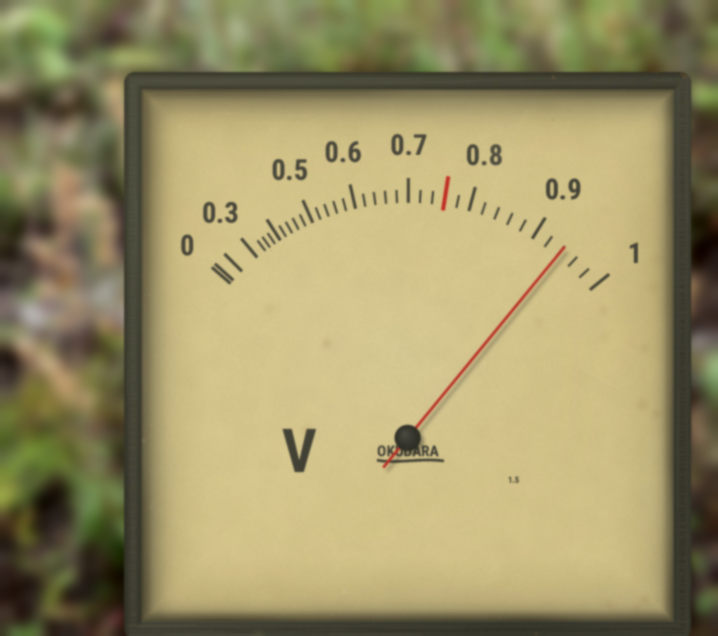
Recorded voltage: 0.94; V
